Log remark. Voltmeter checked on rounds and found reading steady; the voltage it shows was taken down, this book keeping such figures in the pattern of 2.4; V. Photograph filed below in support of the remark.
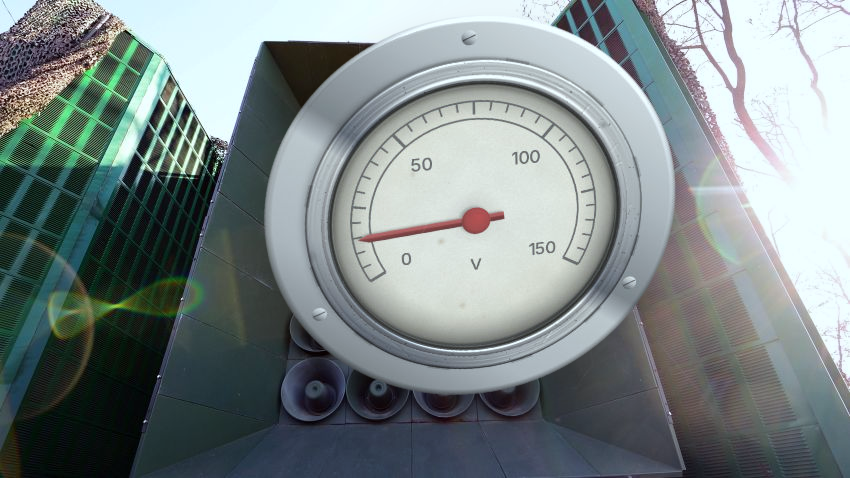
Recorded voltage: 15; V
